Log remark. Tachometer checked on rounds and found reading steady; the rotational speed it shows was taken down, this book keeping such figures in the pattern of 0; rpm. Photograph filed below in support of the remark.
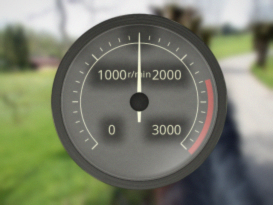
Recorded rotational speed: 1500; rpm
